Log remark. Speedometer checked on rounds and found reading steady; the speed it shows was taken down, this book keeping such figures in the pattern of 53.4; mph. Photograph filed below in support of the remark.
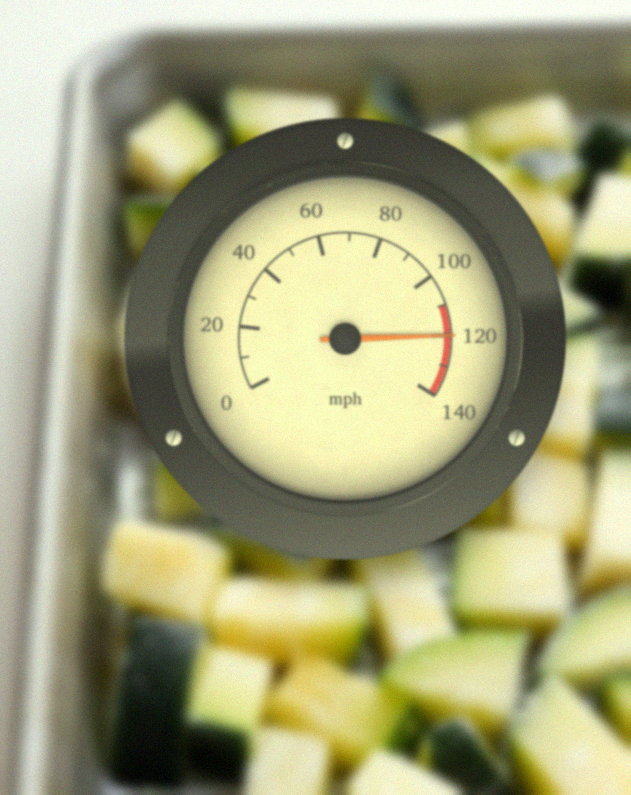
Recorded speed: 120; mph
